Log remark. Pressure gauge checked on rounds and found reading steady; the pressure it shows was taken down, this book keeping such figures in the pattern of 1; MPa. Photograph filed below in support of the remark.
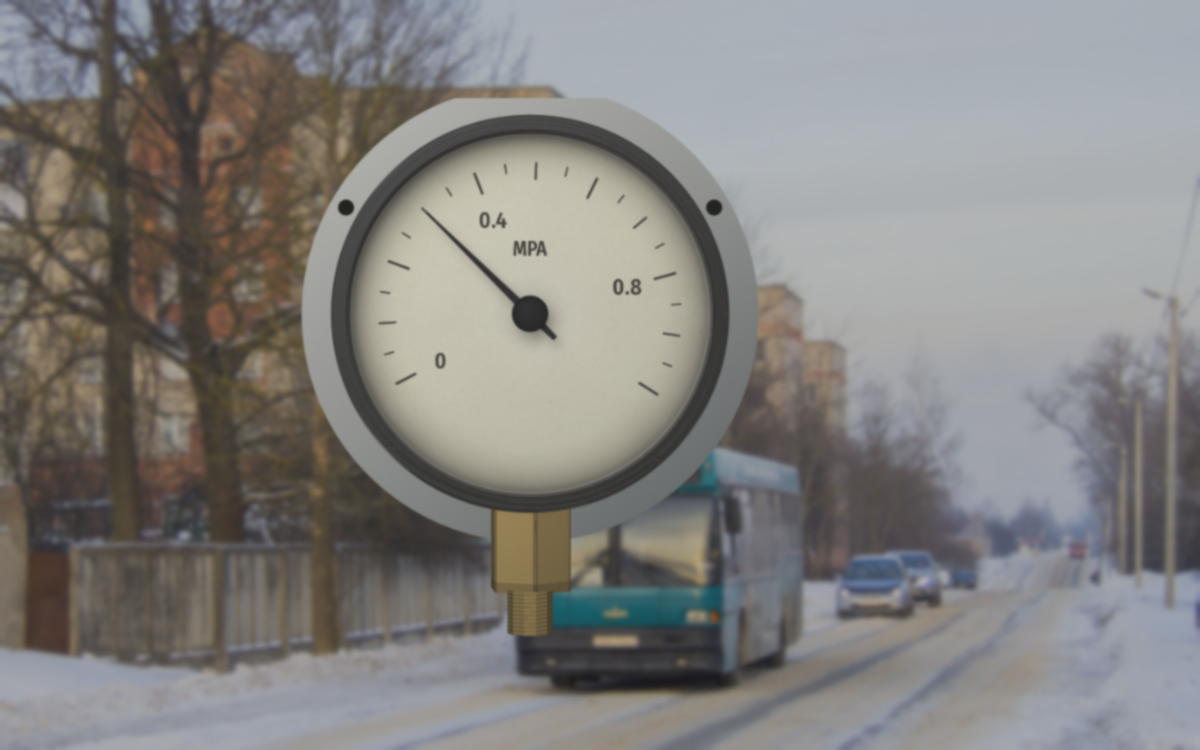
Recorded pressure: 0.3; MPa
